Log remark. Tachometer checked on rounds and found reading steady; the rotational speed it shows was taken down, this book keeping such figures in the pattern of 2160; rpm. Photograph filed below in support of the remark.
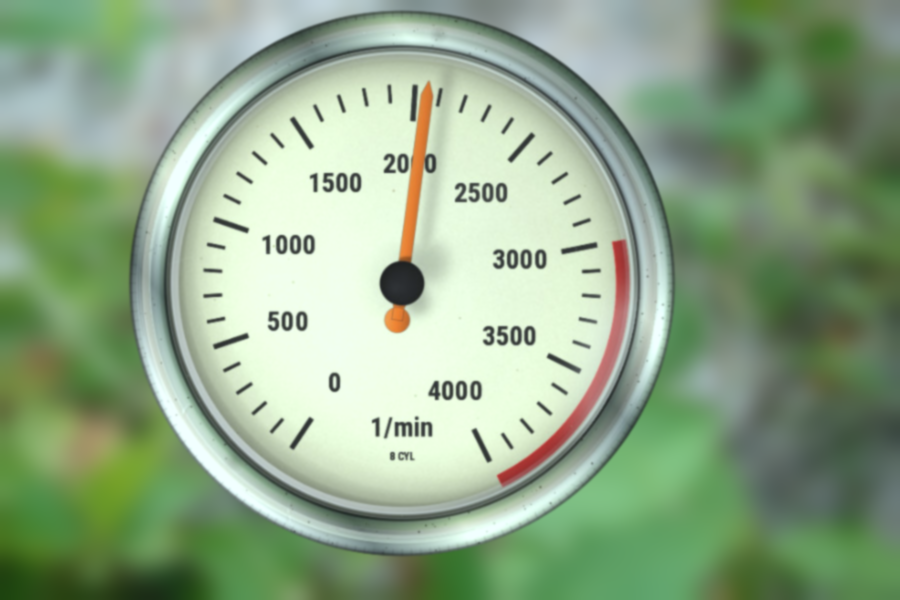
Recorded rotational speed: 2050; rpm
